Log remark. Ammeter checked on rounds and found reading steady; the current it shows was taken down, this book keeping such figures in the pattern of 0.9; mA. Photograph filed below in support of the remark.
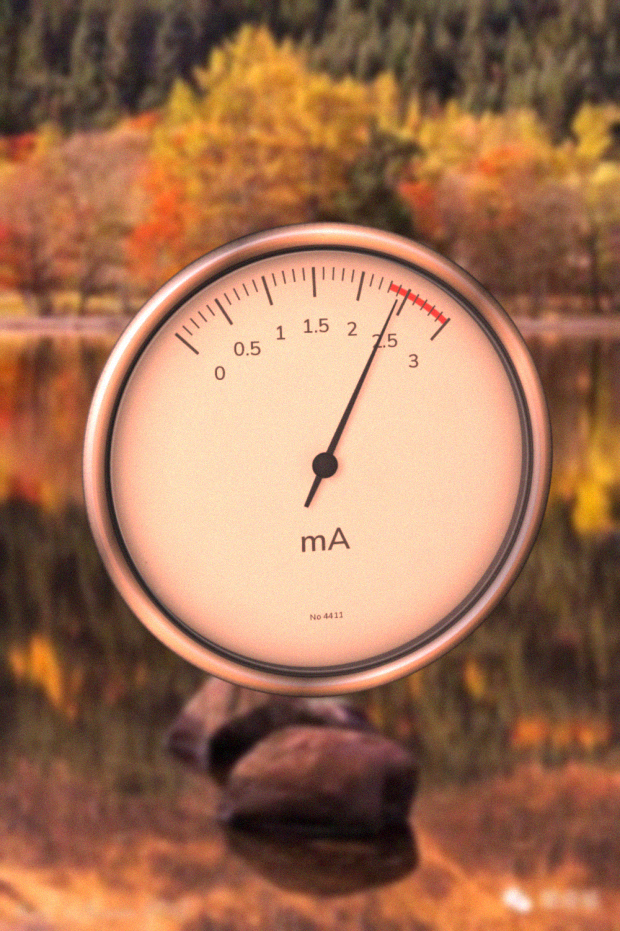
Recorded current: 2.4; mA
